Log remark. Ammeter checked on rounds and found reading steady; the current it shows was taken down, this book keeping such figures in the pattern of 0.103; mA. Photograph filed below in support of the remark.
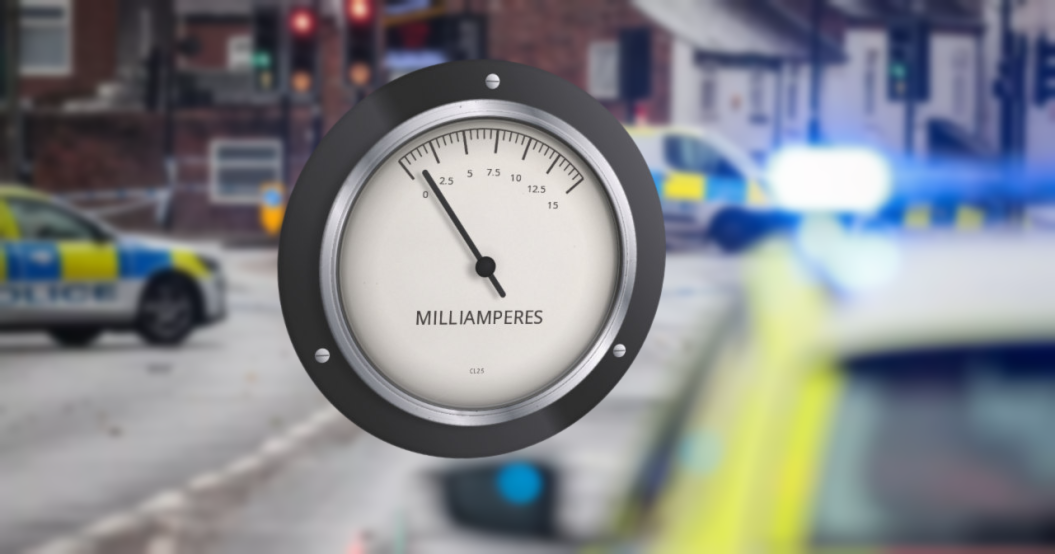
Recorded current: 1; mA
